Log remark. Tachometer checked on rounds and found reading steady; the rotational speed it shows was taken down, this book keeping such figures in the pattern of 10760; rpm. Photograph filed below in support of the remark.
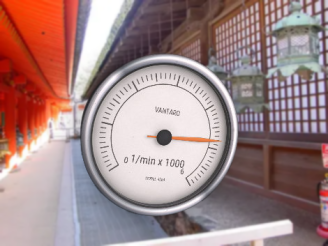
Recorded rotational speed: 4800; rpm
